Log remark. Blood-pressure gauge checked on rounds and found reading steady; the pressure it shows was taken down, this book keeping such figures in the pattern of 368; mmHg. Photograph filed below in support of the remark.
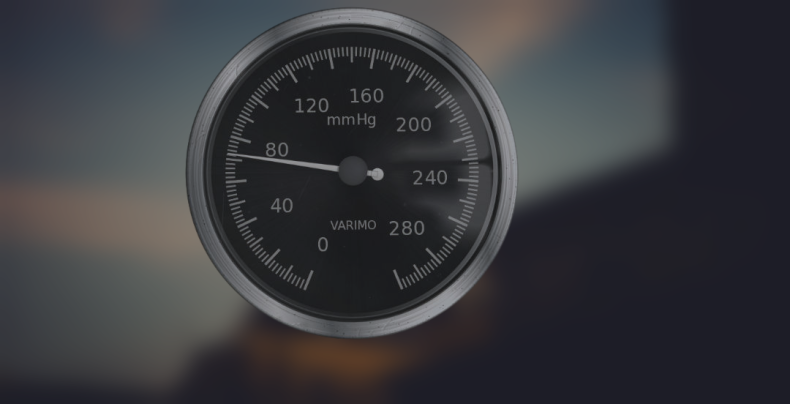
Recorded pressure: 72; mmHg
